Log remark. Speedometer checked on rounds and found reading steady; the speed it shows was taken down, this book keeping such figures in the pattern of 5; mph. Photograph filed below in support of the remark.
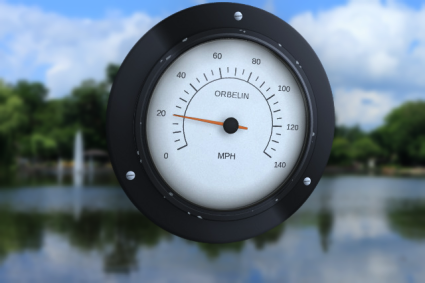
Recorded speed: 20; mph
